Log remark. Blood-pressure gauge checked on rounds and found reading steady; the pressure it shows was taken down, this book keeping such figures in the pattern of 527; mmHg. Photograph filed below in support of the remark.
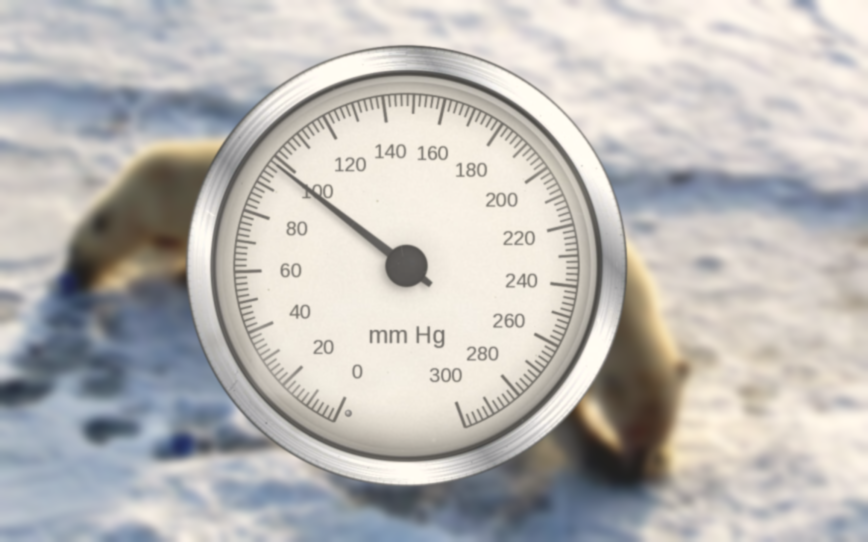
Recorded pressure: 98; mmHg
